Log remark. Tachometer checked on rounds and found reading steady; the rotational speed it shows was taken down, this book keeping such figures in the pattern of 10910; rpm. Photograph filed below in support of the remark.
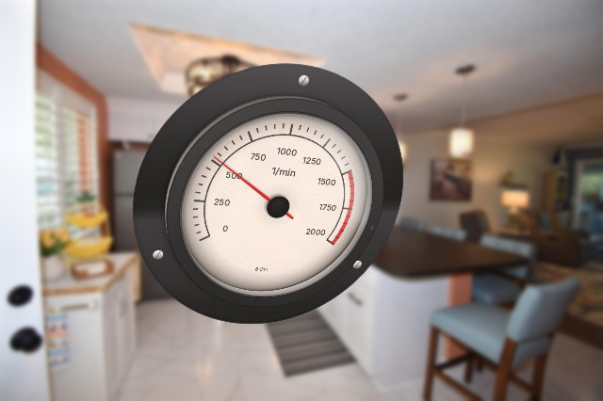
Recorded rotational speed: 525; rpm
